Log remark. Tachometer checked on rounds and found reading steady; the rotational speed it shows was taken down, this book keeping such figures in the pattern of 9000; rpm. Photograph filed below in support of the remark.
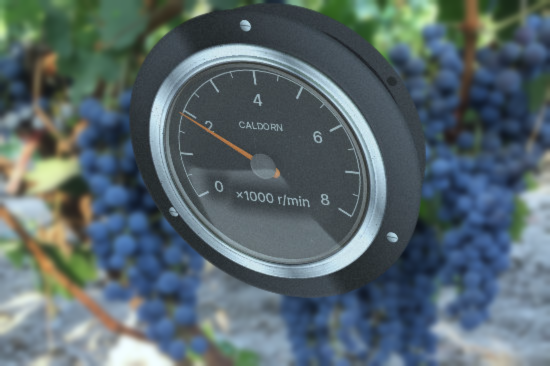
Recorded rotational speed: 2000; rpm
